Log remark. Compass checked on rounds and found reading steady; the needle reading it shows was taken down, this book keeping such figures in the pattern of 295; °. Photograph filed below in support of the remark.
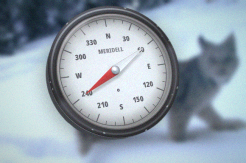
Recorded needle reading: 240; °
